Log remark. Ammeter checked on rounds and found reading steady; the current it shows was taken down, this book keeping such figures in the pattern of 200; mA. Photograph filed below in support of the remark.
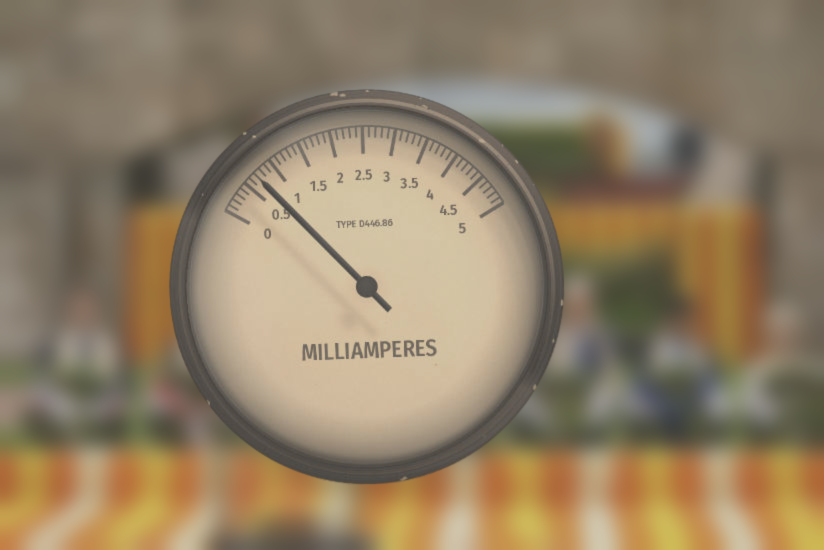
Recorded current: 0.7; mA
